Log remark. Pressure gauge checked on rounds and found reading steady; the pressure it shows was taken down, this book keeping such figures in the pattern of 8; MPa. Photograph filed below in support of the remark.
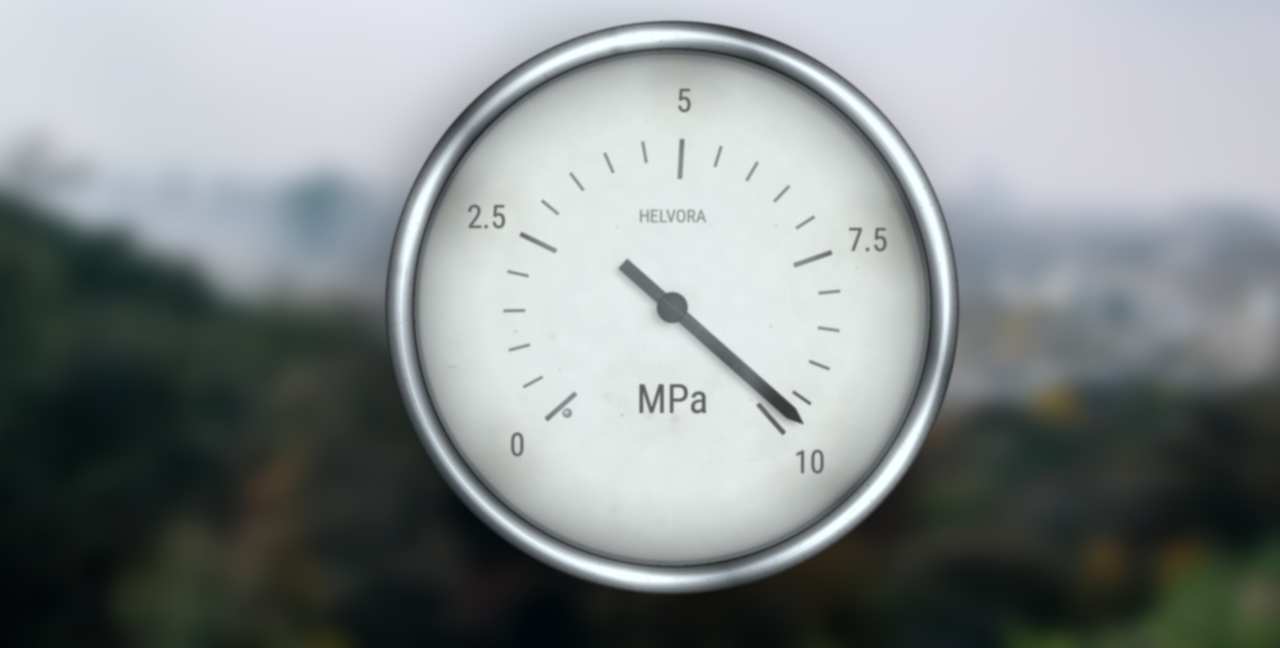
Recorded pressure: 9.75; MPa
